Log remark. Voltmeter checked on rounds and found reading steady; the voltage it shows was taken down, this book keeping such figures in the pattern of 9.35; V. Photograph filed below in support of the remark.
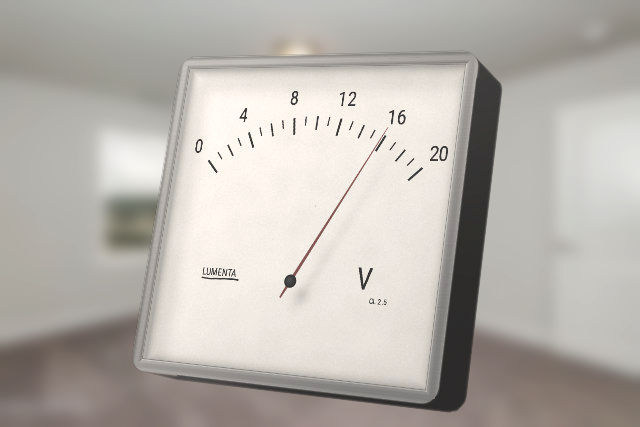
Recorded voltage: 16; V
